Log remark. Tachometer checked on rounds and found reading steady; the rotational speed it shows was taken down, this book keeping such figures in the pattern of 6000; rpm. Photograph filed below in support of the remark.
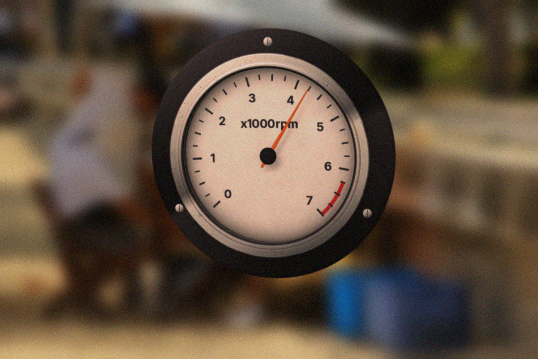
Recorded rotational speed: 4250; rpm
